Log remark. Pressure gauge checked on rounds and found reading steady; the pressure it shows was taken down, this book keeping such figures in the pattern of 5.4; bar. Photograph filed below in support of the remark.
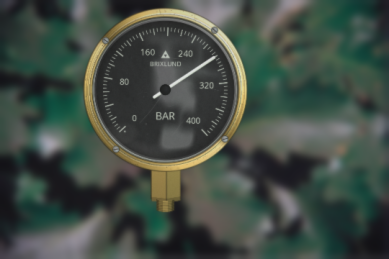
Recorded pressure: 280; bar
